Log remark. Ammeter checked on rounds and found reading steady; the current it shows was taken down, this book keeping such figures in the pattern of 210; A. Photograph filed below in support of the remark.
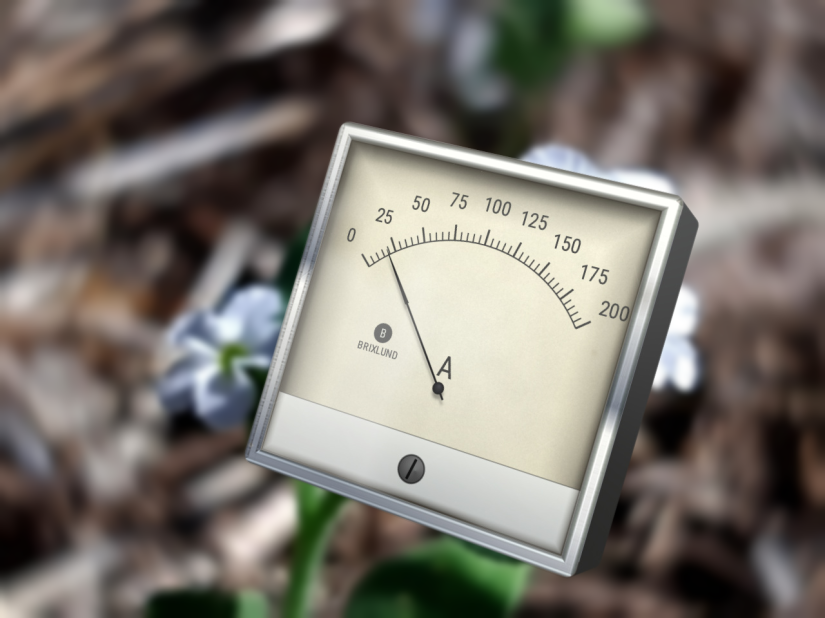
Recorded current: 20; A
